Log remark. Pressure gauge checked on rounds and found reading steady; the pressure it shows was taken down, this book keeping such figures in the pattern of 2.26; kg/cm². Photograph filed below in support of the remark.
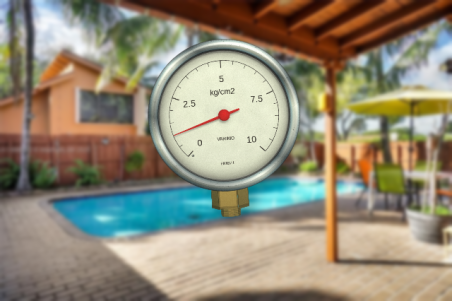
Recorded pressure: 1; kg/cm²
